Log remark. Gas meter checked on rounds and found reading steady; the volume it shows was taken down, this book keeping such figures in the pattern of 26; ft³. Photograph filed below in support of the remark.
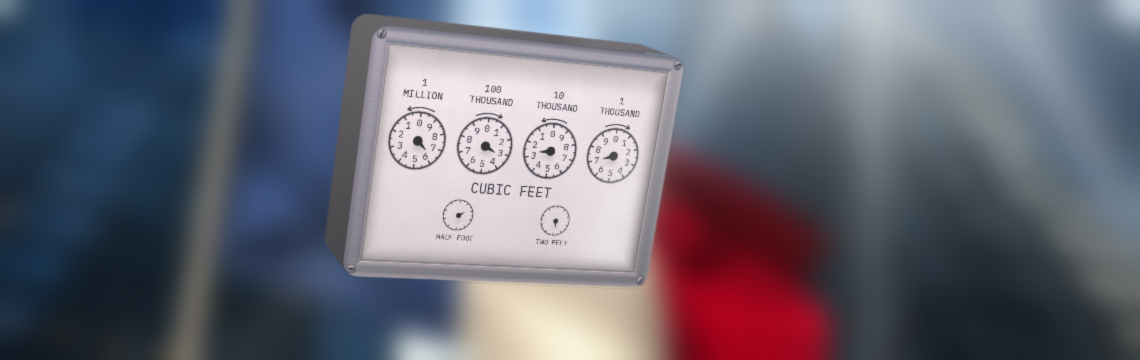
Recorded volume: 632700; ft³
